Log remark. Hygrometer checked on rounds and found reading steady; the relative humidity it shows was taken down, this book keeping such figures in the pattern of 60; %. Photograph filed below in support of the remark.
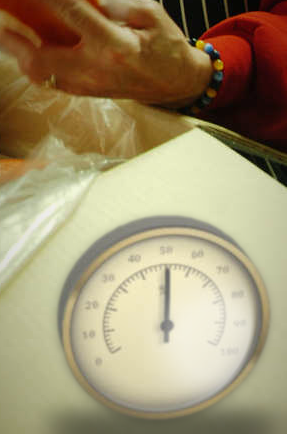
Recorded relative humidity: 50; %
